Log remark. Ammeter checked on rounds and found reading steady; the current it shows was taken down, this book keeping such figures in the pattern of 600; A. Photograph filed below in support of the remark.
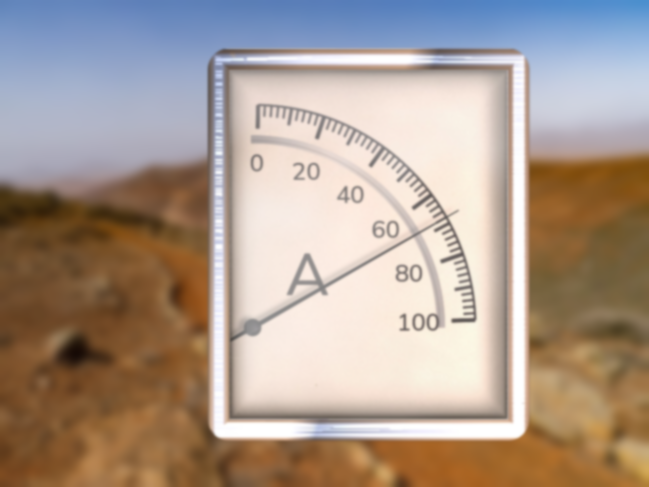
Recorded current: 68; A
